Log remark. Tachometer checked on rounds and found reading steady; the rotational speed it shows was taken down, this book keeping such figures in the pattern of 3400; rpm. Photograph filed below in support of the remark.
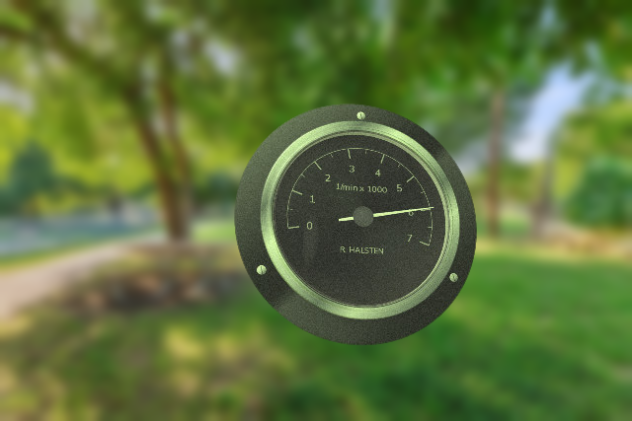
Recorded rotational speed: 6000; rpm
